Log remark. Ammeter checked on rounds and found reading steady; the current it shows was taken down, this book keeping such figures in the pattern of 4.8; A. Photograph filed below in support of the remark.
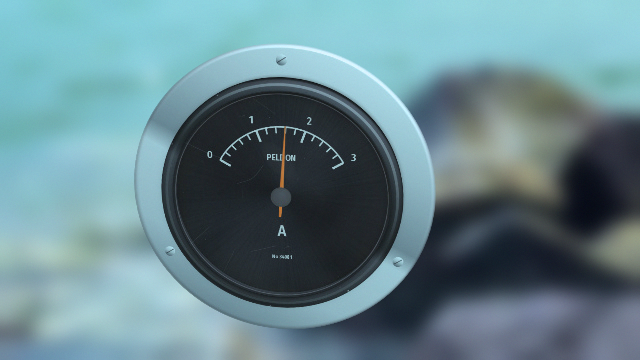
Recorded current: 1.6; A
